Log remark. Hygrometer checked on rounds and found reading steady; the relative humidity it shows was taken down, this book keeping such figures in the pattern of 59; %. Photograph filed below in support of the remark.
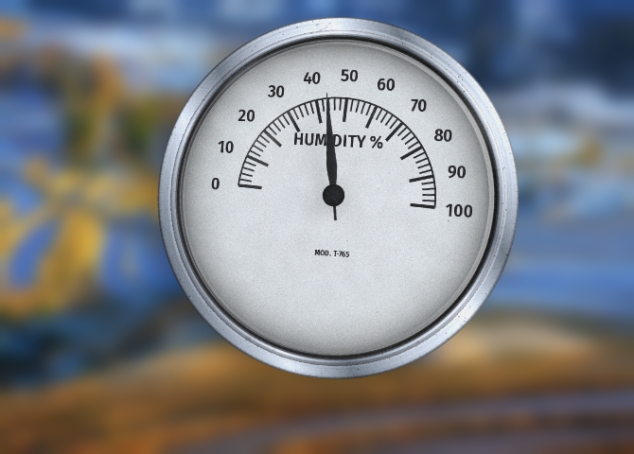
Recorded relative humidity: 44; %
